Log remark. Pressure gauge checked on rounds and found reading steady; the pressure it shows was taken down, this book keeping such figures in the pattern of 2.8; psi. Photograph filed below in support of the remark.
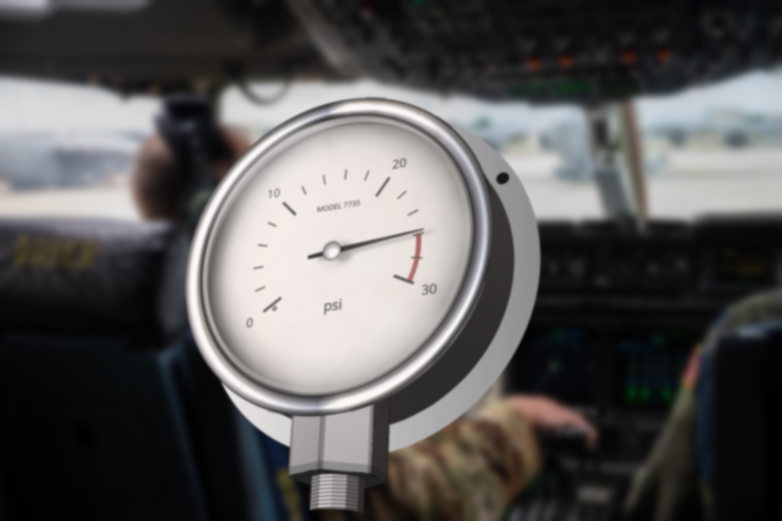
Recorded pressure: 26; psi
